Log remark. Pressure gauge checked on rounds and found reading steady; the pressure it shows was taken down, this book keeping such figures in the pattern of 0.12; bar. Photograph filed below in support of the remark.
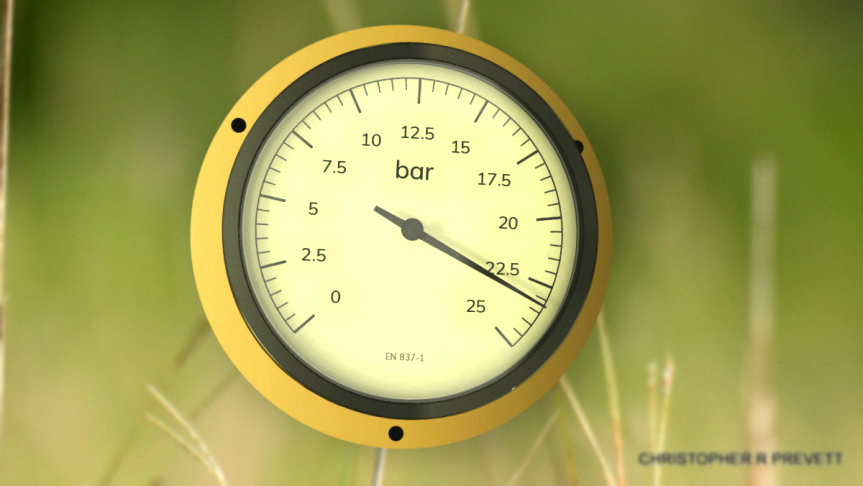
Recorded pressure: 23.25; bar
